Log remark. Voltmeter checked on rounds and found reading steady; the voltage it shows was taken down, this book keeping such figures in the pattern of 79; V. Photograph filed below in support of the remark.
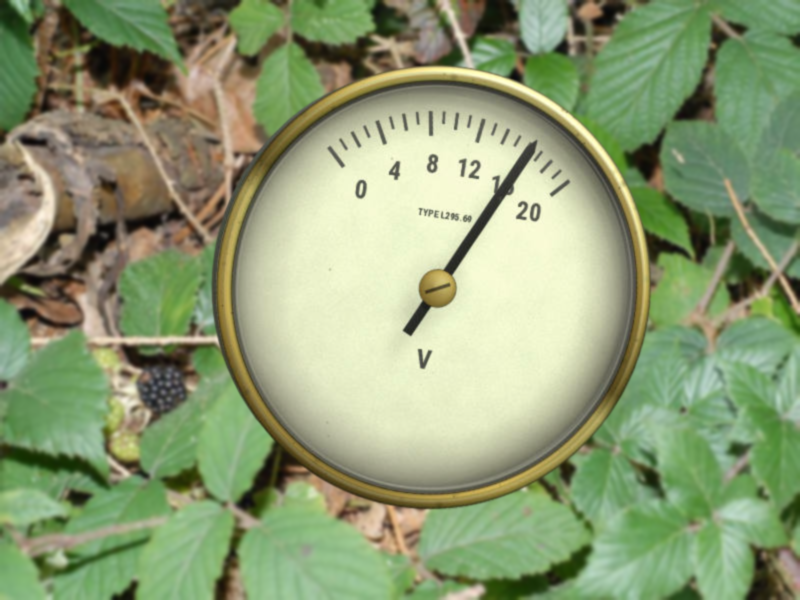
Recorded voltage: 16; V
